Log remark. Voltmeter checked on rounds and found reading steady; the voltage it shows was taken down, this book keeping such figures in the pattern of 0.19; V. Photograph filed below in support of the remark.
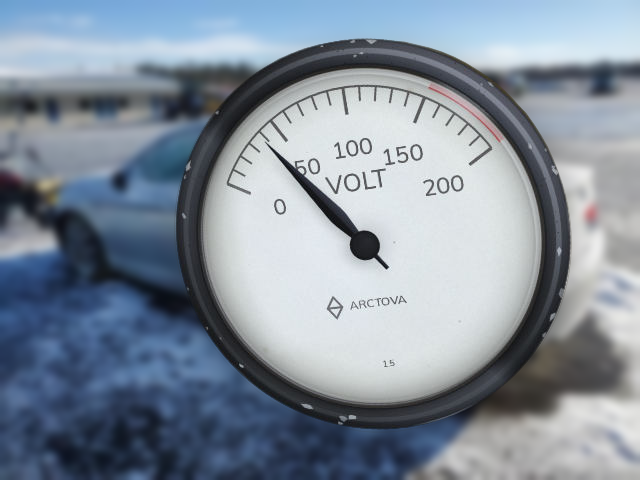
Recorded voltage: 40; V
